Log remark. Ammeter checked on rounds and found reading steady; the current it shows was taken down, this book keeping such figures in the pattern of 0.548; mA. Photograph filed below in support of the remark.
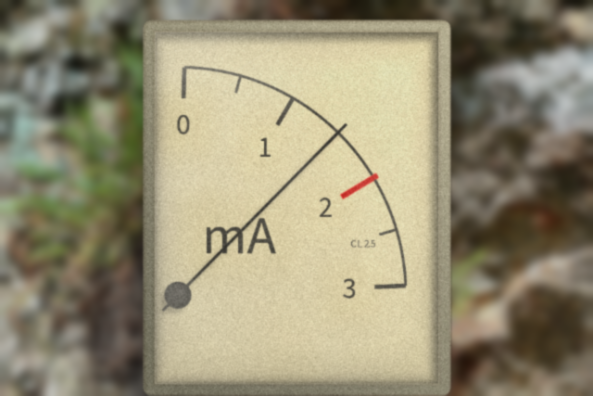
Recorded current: 1.5; mA
